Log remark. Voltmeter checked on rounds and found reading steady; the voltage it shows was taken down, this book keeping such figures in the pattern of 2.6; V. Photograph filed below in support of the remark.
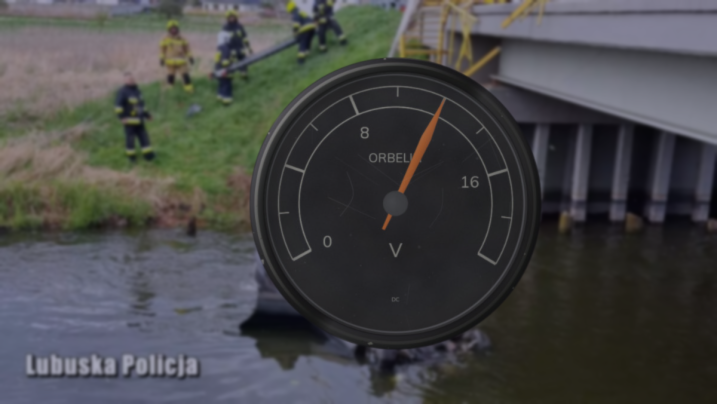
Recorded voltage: 12; V
